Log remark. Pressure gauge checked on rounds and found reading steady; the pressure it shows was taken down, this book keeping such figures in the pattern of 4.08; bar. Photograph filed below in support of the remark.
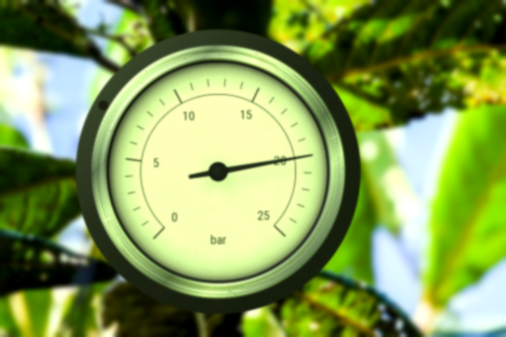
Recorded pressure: 20; bar
